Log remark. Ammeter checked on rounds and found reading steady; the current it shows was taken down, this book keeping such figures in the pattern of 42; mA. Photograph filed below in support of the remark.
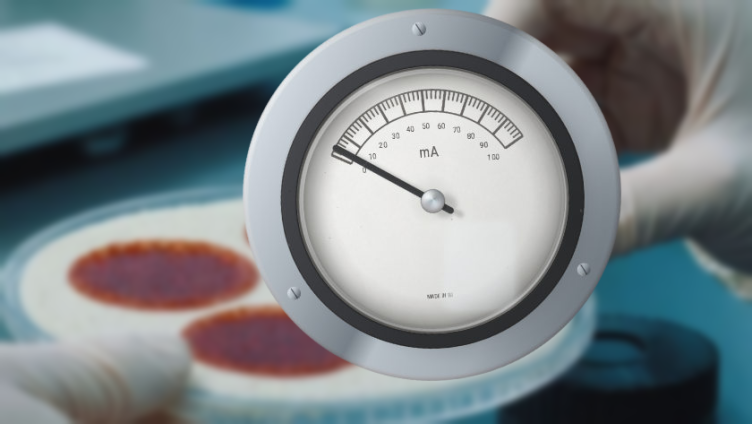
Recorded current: 4; mA
